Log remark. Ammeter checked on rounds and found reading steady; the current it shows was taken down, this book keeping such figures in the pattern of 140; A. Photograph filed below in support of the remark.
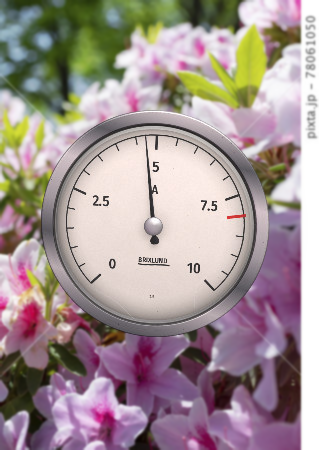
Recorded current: 4.75; A
